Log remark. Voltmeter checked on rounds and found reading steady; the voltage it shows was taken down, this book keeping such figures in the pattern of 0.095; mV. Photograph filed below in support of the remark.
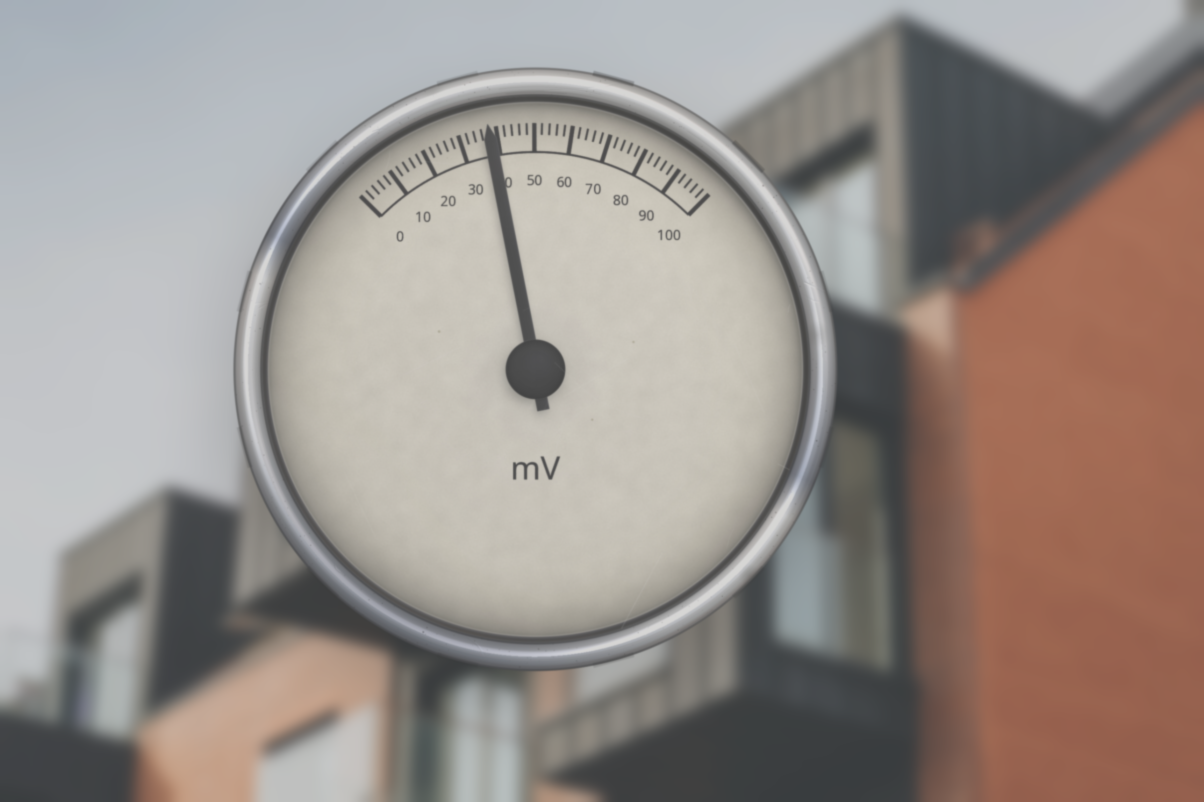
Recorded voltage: 38; mV
